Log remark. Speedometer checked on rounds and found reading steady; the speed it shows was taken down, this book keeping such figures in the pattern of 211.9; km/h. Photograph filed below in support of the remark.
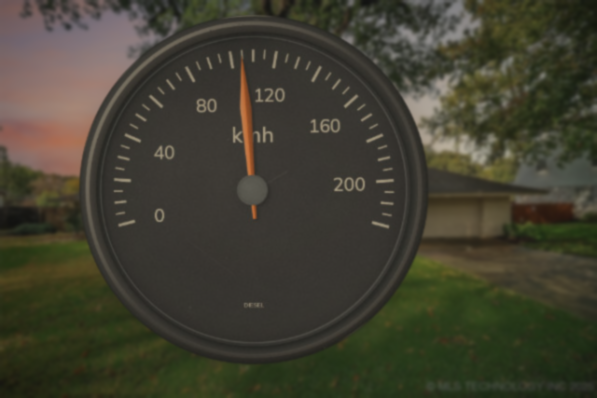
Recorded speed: 105; km/h
